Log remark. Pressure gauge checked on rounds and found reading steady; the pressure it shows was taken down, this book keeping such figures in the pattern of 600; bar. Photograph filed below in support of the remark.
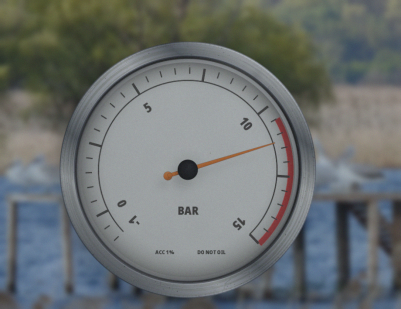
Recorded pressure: 11.25; bar
